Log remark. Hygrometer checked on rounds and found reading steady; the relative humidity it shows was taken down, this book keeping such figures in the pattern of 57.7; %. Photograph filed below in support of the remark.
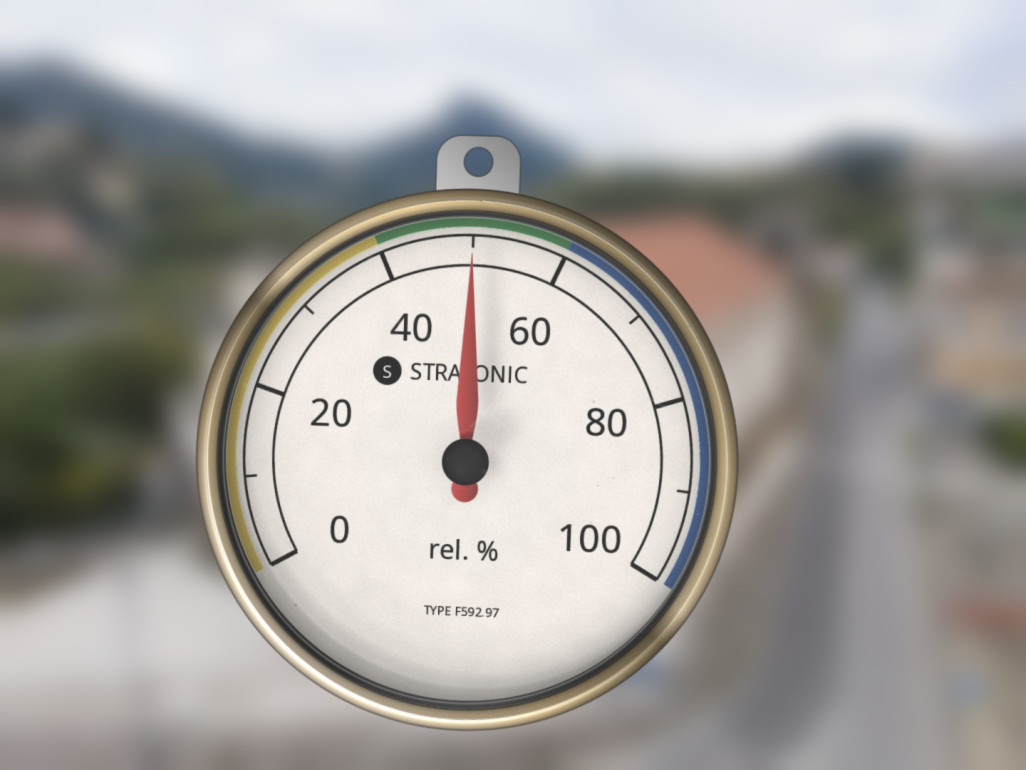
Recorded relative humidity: 50; %
